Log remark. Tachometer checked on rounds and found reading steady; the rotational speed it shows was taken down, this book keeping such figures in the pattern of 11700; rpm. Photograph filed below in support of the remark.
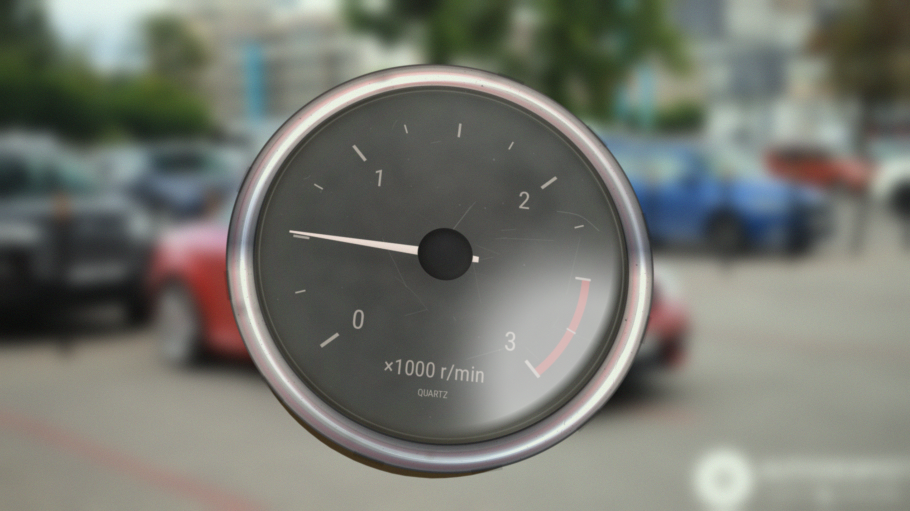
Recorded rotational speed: 500; rpm
